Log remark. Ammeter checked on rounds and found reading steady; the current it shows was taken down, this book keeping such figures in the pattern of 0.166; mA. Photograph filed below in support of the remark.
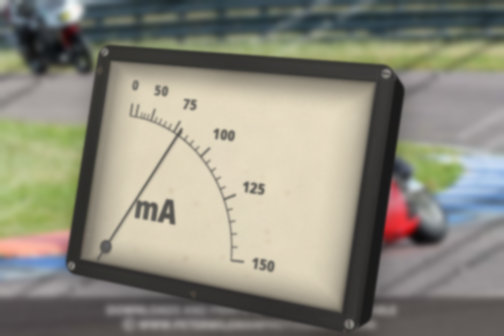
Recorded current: 80; mA
